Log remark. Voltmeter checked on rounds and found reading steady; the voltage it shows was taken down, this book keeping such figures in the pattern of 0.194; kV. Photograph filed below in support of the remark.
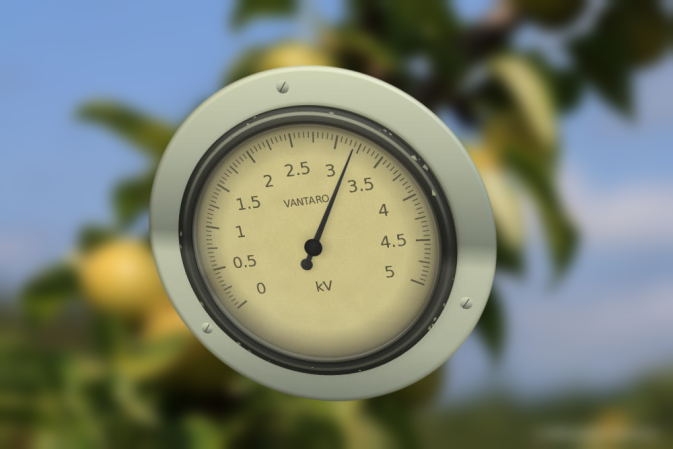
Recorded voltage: 3.2; kV
